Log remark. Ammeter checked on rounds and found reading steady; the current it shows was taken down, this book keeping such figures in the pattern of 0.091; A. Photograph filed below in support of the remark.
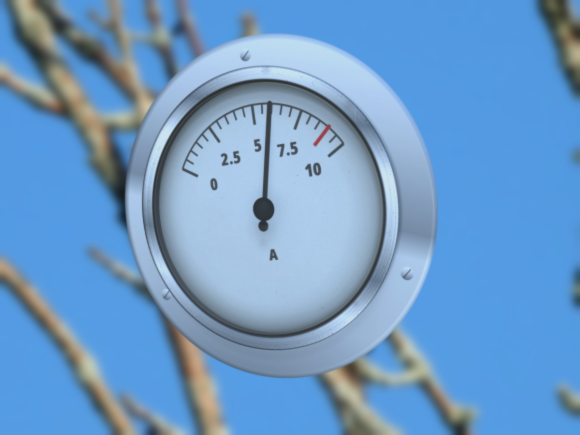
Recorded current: 6; A
